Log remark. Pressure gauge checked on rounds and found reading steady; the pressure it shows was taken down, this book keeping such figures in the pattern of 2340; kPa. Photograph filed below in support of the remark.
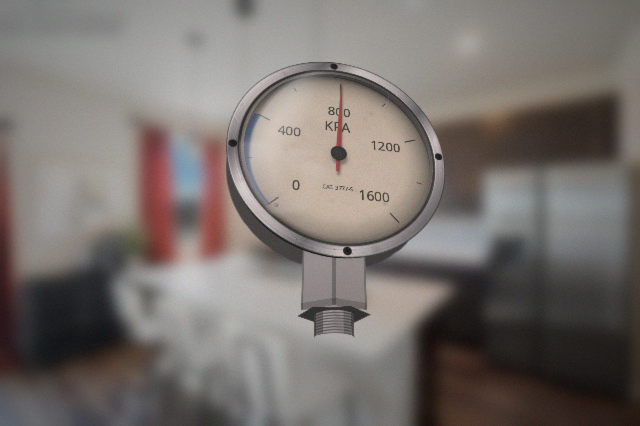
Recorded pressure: 800; kPa
